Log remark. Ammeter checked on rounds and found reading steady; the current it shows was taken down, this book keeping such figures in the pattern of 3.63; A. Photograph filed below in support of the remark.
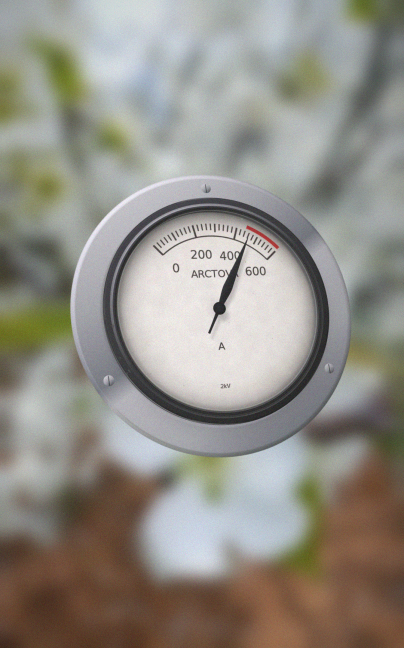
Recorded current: 460; A
